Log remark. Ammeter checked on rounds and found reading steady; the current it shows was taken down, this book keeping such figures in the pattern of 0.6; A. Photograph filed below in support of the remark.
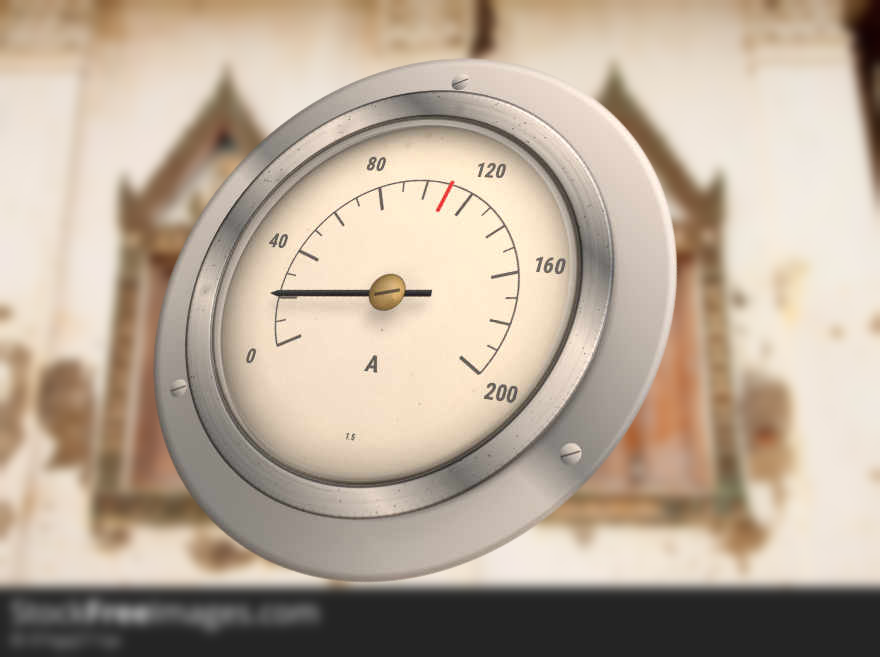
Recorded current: 20; A
